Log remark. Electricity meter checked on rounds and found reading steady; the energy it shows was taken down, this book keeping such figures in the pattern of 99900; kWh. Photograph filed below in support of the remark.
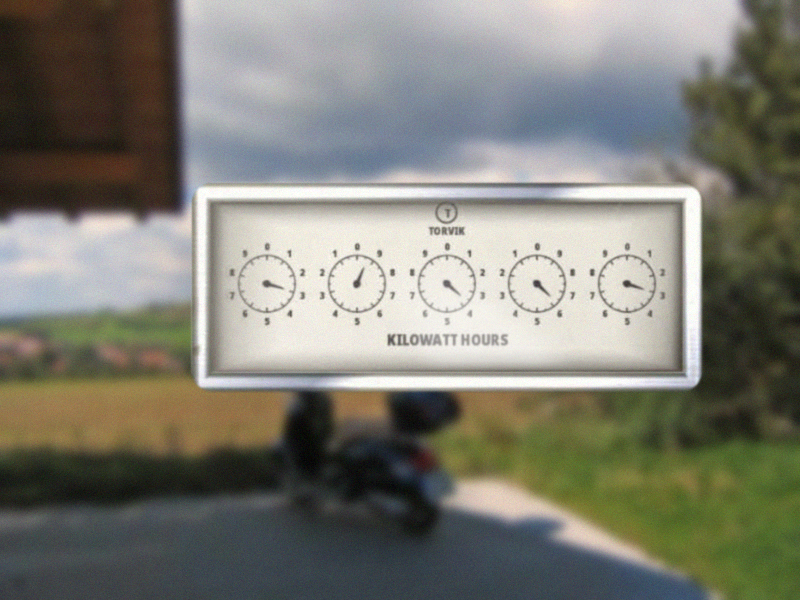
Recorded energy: 29363; kWh
